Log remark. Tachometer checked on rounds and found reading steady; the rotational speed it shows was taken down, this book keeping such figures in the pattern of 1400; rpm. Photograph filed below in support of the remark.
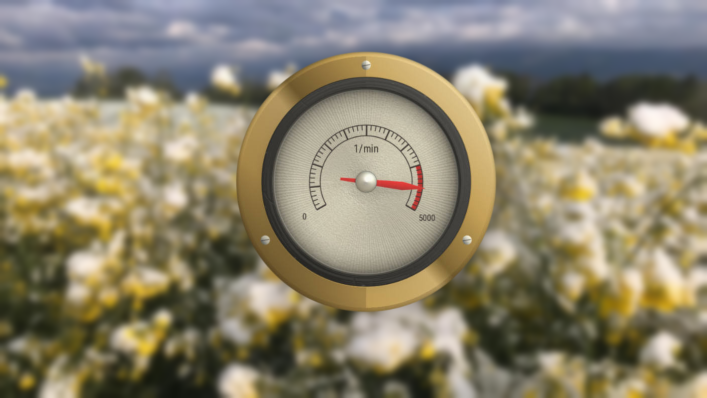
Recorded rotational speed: 4500; rpm
